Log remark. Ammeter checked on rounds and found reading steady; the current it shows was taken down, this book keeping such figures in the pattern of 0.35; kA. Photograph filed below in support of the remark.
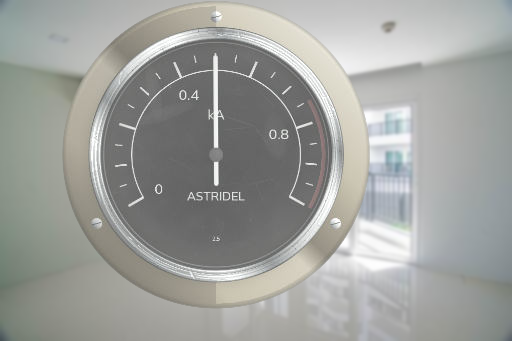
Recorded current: 0.5; kA
